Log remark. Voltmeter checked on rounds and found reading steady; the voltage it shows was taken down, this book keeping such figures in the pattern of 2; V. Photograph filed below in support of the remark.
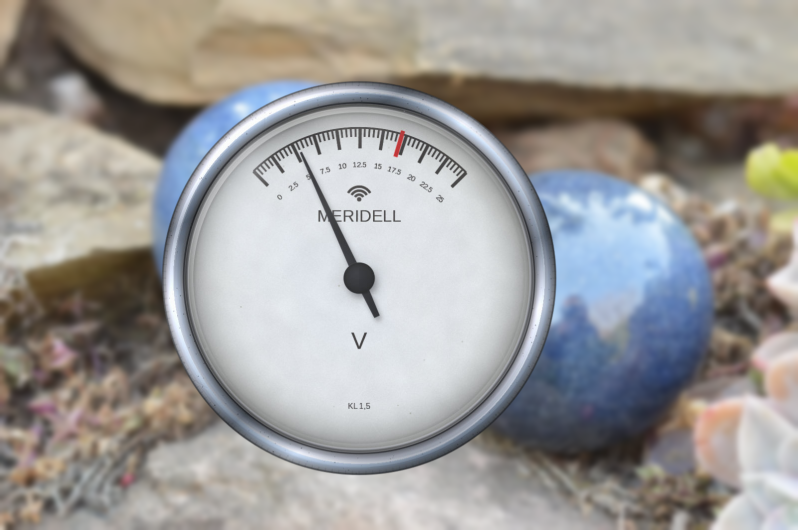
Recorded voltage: 5.5; V
